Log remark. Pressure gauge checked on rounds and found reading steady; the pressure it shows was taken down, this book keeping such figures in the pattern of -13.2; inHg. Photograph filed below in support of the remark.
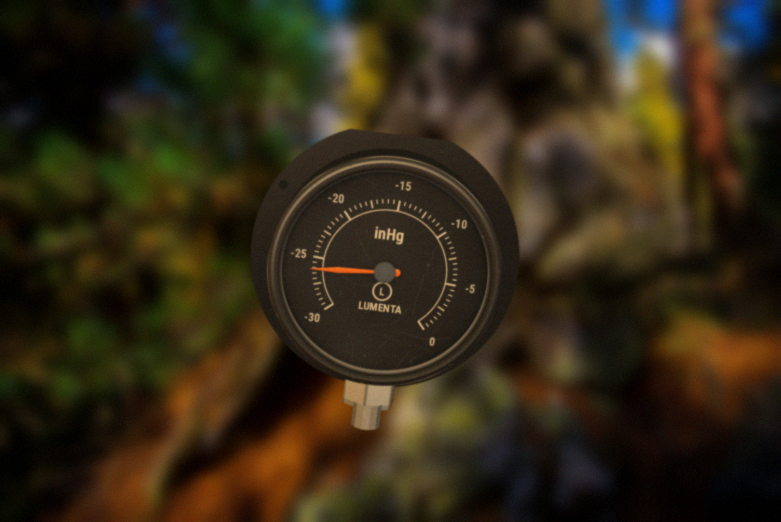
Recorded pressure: -26; inHg
